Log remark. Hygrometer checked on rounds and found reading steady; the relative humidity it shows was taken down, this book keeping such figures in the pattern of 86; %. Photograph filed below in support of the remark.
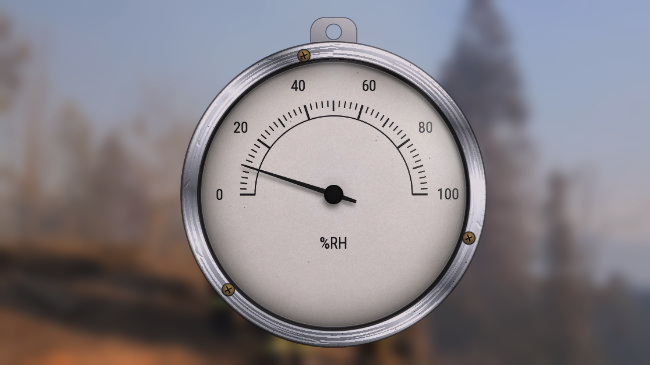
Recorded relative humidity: 10; %
